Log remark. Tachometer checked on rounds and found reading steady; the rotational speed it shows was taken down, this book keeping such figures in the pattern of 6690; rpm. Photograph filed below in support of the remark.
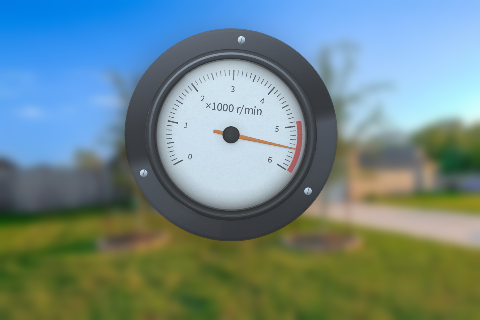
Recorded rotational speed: 5500; rpm
